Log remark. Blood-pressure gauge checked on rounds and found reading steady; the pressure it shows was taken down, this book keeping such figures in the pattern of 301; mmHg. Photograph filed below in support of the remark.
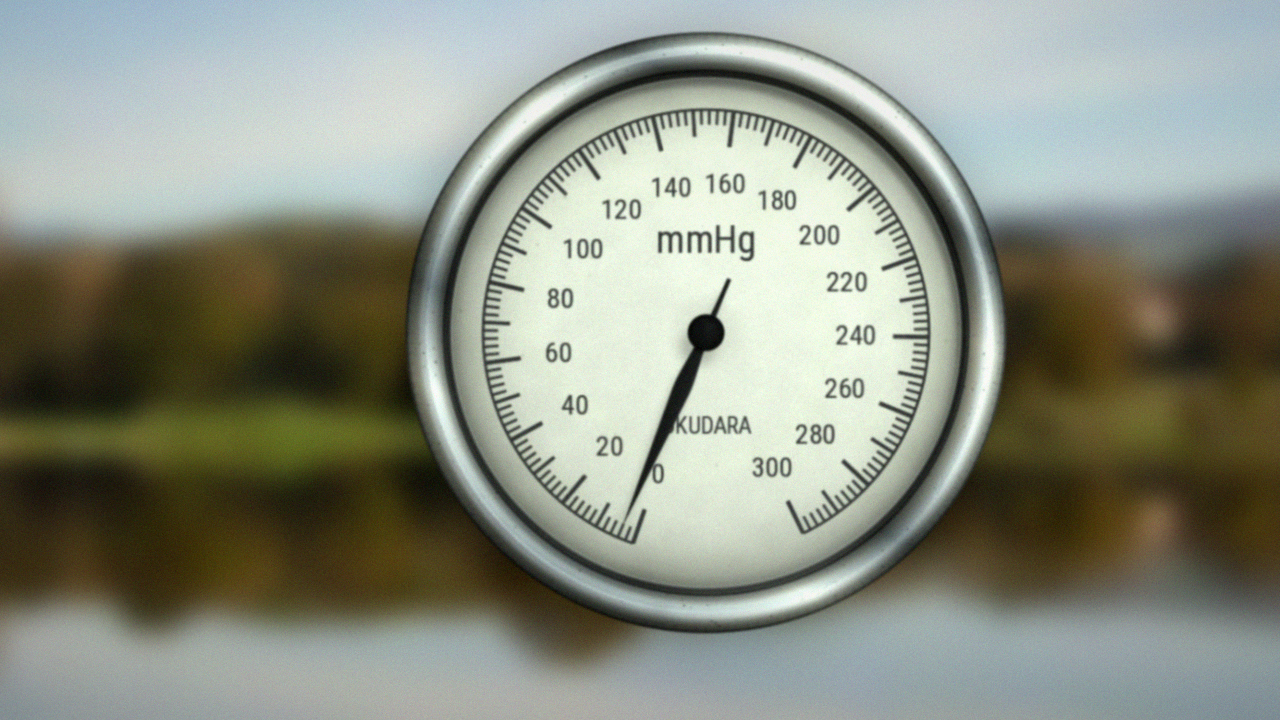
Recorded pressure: 4; mmHg
